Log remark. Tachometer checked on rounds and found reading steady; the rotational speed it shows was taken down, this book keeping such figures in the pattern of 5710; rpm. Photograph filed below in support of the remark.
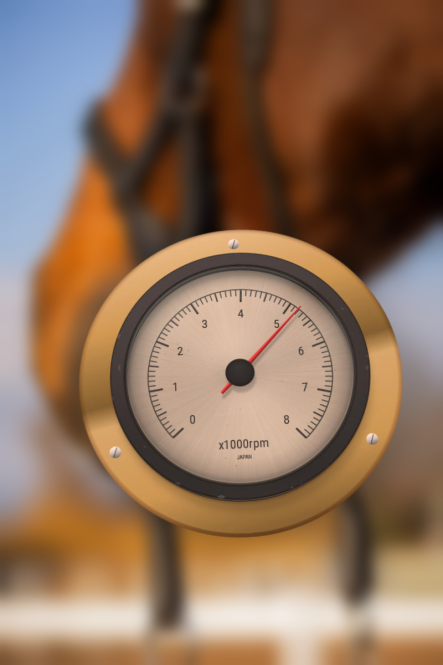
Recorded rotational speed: 5200; rpm
